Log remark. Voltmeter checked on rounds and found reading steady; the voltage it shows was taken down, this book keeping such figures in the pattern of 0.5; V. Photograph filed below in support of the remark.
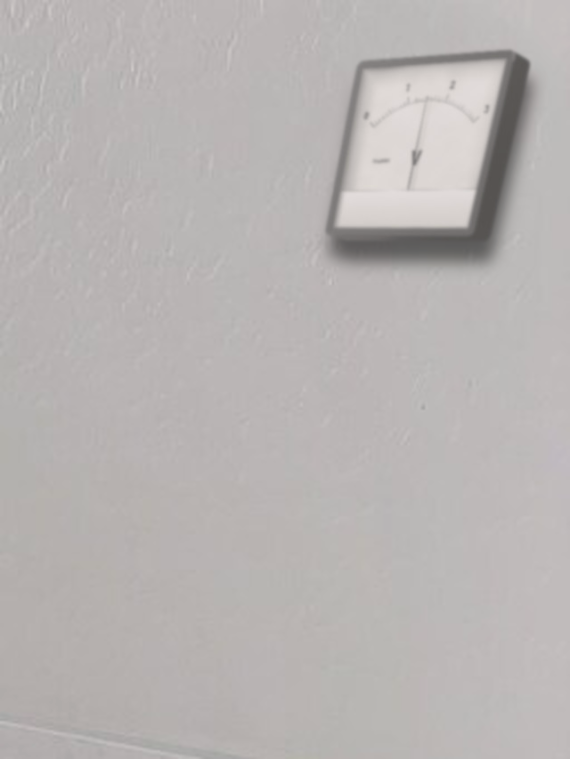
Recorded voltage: 1.5; V
